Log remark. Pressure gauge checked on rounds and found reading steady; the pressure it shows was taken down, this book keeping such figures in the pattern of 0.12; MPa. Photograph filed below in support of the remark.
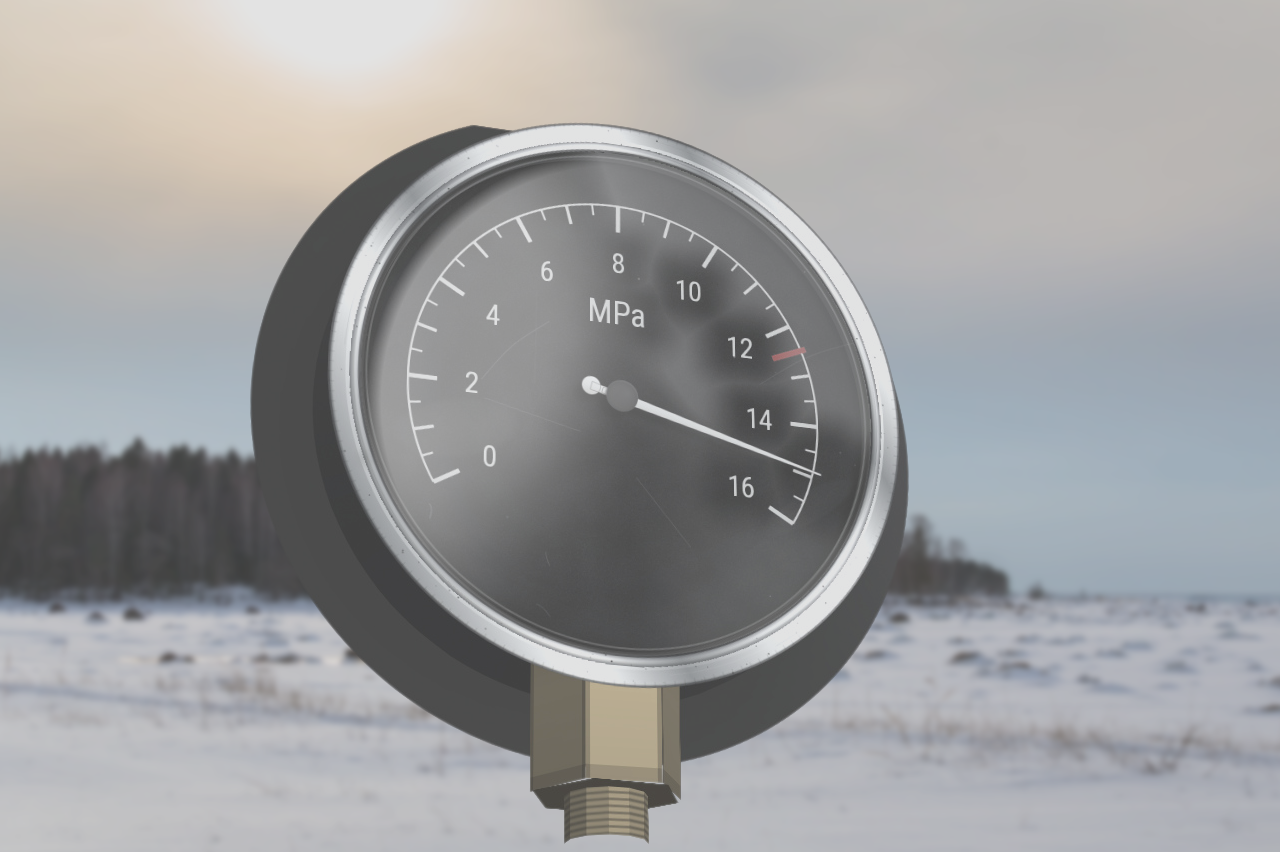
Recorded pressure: 15; MPa
